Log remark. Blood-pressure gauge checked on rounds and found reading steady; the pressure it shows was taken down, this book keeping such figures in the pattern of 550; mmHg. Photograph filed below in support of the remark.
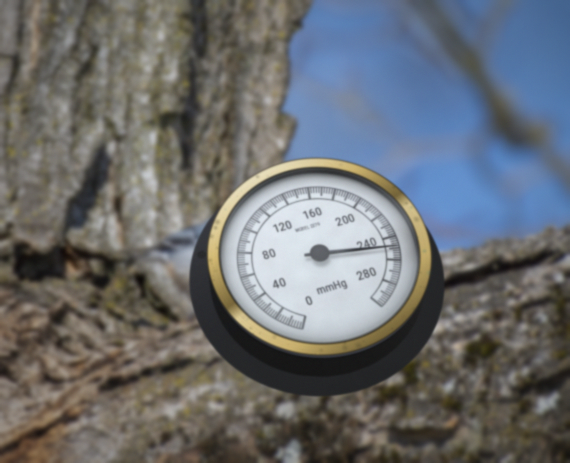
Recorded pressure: 250; mmHg
